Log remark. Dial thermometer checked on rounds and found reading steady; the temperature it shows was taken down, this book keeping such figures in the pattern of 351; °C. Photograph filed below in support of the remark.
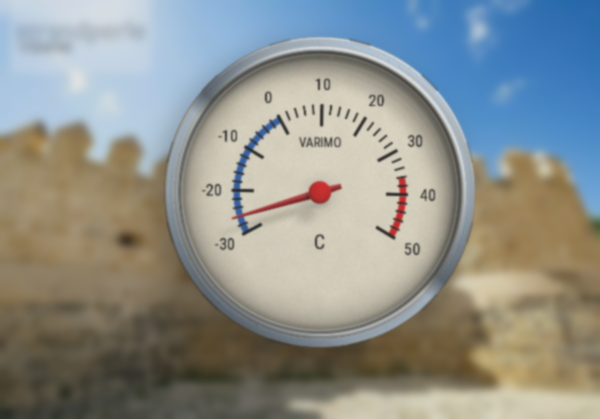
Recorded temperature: -26; °C
